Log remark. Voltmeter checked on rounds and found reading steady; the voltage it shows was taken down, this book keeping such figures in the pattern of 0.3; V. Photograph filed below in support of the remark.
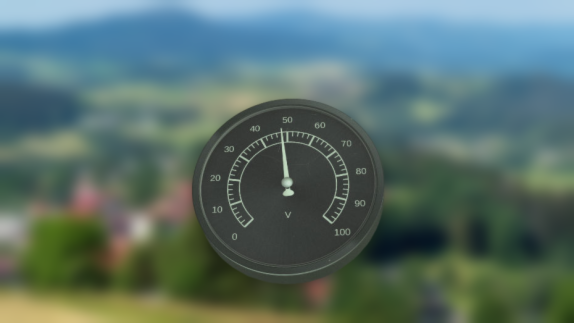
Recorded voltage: 48; V
